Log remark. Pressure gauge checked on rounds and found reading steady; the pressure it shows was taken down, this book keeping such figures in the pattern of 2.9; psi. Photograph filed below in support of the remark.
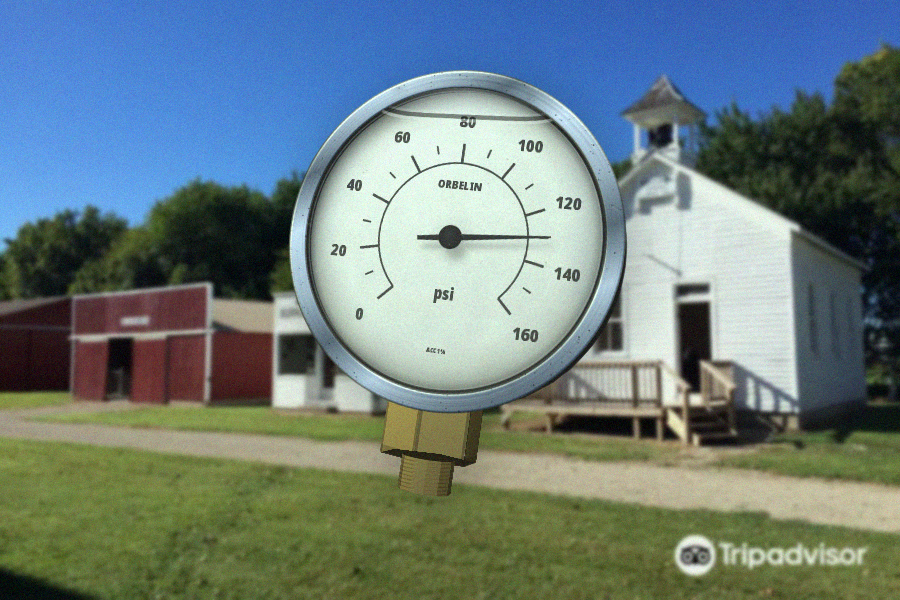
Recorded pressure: 130; psi
